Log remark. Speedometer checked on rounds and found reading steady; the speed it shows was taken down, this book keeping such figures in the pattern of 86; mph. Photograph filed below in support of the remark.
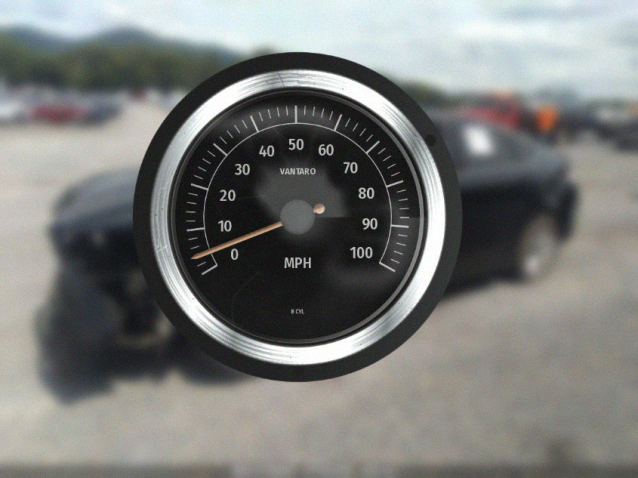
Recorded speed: 4; mph
